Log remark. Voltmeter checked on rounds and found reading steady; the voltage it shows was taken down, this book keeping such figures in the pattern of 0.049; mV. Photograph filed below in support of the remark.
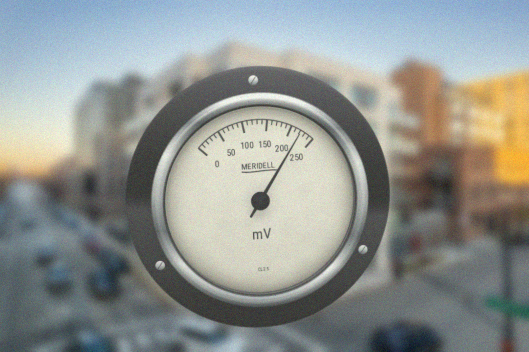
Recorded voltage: 220; mV
